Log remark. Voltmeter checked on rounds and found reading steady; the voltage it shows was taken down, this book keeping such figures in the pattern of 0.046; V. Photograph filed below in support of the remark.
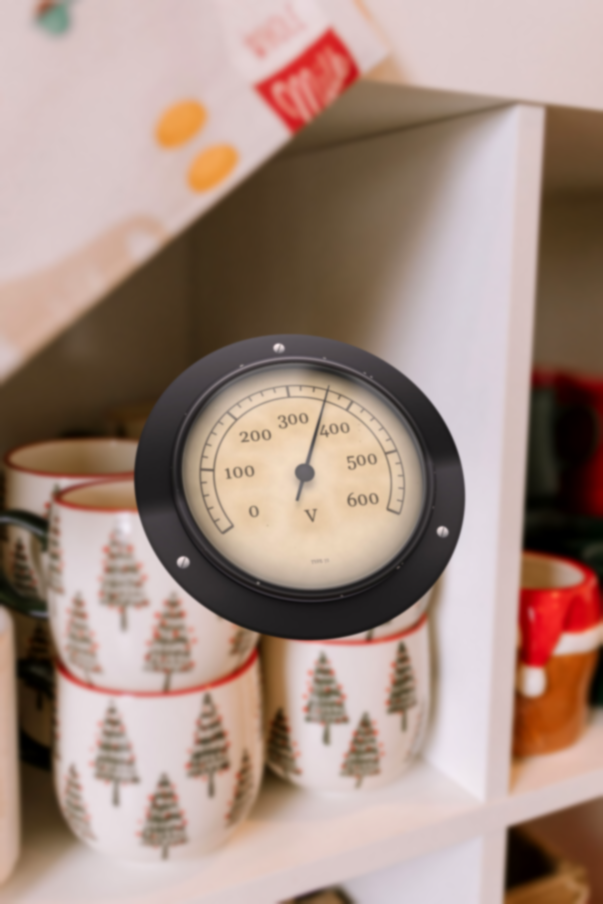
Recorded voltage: 360; V
